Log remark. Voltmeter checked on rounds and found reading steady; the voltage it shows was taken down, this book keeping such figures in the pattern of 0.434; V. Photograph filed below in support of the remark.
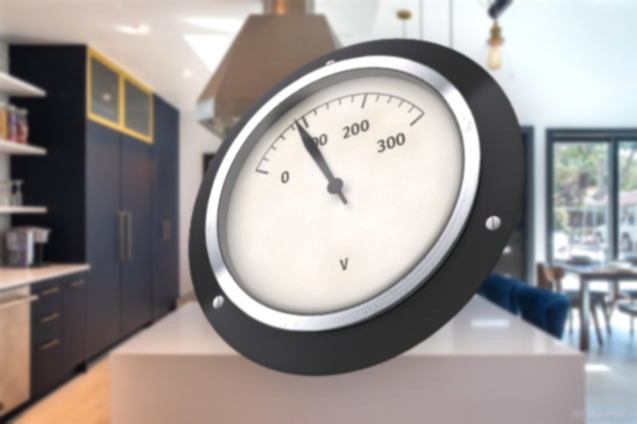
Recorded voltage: 90; V
